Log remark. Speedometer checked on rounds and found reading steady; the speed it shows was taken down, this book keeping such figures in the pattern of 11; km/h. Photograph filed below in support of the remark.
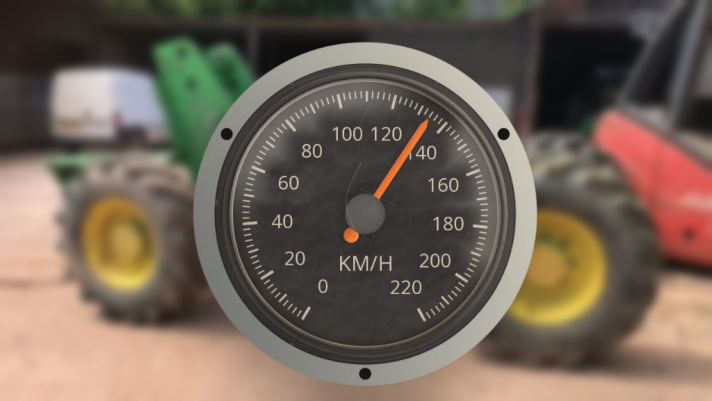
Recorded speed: 134; km/h
